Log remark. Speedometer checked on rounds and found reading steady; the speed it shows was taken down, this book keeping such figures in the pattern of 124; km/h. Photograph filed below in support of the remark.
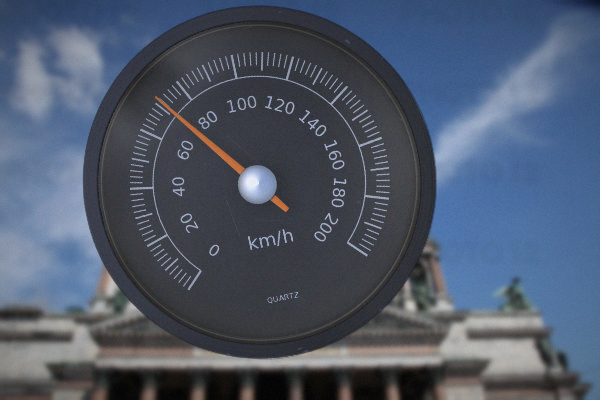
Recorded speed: 72; km/h
